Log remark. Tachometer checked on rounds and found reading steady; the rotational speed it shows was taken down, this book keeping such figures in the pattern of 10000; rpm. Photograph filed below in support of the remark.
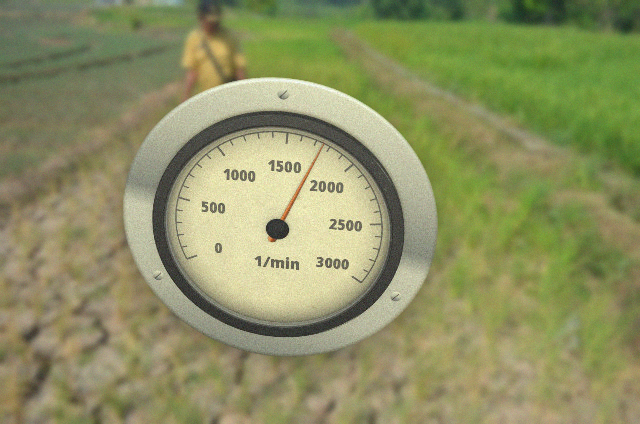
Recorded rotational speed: 1750; rpm
